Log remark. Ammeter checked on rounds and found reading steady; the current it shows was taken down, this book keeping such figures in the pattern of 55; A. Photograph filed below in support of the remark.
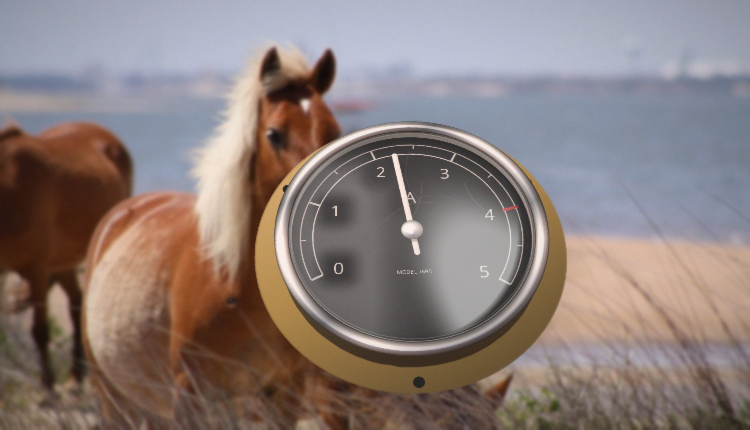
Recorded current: 2.25; A
